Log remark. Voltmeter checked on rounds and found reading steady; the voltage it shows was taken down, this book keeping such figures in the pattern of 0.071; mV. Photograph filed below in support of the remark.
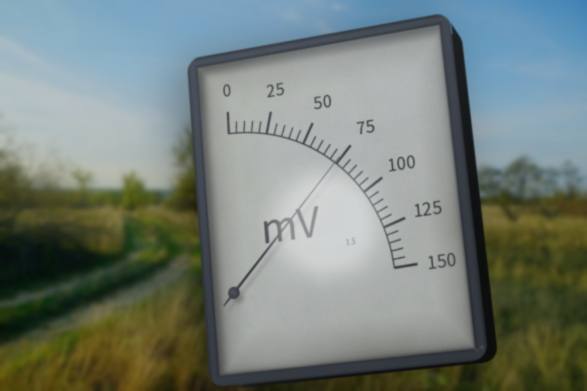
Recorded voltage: 75; mV
